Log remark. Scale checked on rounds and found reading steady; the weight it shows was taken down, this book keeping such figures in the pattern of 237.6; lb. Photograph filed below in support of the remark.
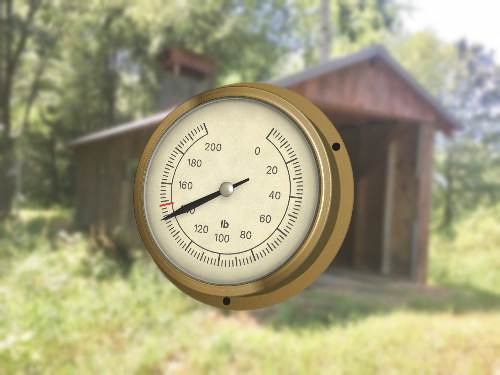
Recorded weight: 140; lb
